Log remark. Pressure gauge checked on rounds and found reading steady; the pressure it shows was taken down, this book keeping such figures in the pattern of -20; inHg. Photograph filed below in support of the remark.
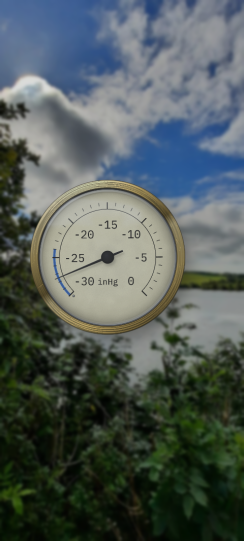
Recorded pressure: -27.5; inHg
